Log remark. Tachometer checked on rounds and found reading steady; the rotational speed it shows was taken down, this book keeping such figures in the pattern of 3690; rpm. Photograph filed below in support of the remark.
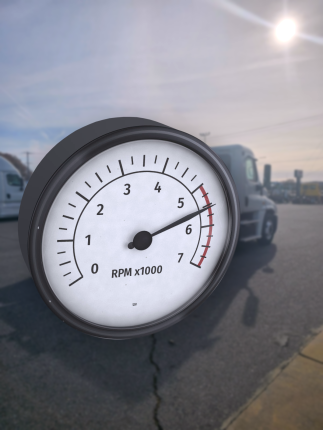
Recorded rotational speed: 5500; rpm
